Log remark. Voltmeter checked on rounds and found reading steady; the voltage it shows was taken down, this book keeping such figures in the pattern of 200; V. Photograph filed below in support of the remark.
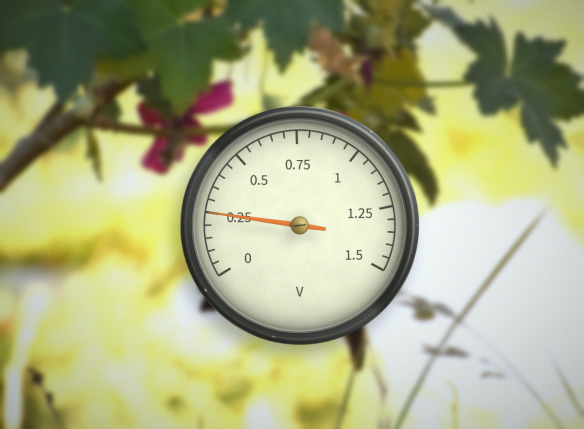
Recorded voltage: 0.25; V
